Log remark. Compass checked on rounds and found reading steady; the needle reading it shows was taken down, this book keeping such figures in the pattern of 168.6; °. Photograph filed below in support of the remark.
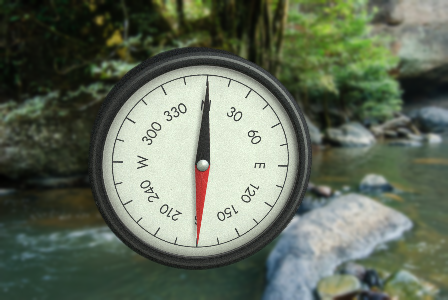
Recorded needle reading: 180; °
